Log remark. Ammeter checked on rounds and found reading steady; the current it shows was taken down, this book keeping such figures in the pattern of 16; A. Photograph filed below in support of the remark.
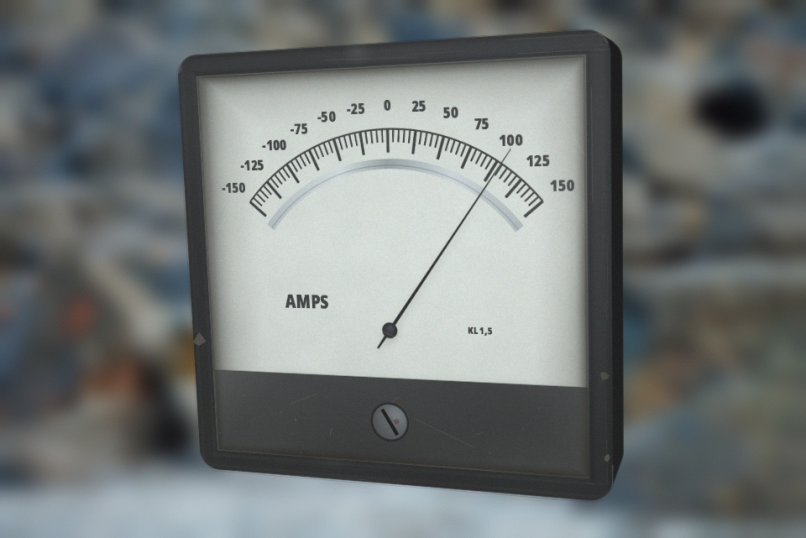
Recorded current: 105; A
